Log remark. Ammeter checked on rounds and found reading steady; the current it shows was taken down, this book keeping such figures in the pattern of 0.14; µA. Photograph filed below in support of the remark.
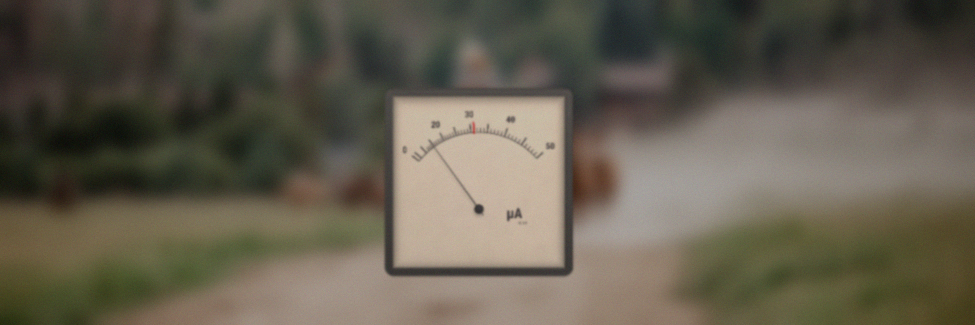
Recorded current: 15; µA
